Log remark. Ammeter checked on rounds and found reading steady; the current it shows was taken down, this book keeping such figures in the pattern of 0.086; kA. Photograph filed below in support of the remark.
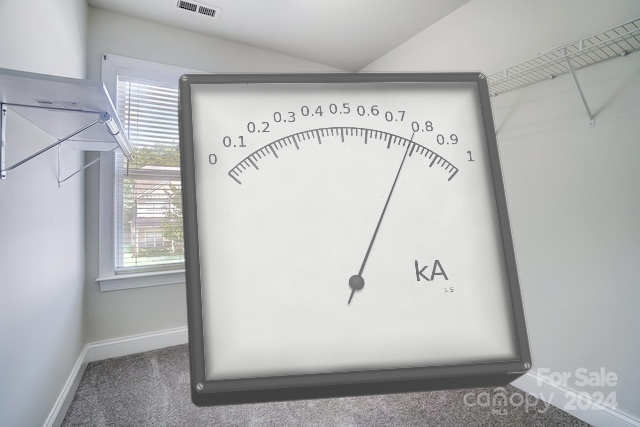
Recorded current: 0.78; kA
